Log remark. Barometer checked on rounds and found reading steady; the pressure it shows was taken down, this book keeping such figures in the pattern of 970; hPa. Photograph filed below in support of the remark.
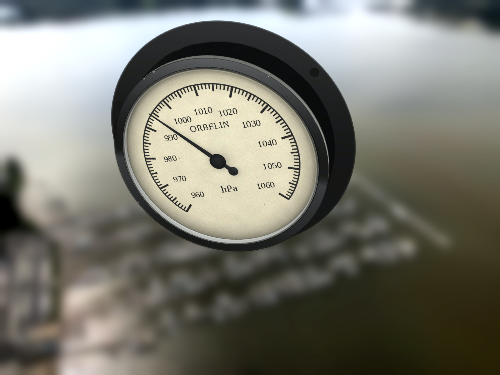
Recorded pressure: 995; hPa
